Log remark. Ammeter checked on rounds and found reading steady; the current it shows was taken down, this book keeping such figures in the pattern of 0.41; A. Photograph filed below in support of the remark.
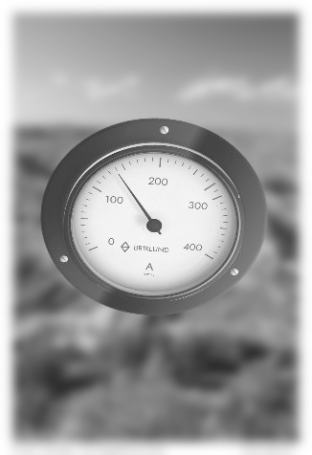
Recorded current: 140; A
